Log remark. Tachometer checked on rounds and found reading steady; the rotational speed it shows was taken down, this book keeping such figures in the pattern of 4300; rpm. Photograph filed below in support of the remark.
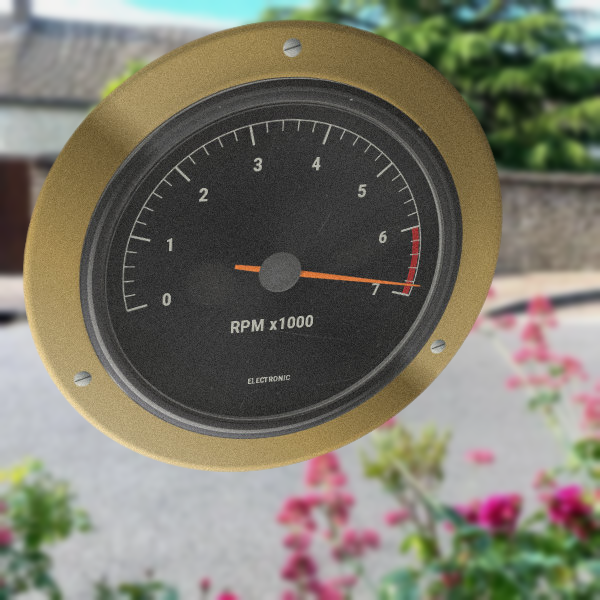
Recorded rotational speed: 6800; rpm
